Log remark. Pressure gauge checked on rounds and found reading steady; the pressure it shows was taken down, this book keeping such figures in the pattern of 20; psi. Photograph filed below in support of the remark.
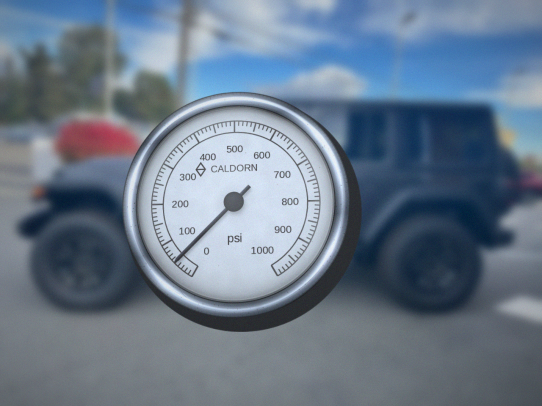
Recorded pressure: 50; psi
